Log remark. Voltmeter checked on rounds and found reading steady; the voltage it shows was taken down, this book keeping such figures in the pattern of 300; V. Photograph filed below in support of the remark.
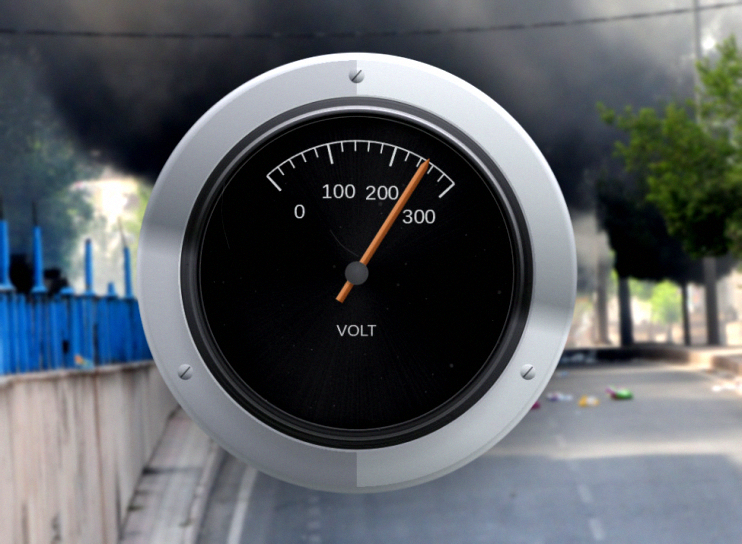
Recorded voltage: 250; V
